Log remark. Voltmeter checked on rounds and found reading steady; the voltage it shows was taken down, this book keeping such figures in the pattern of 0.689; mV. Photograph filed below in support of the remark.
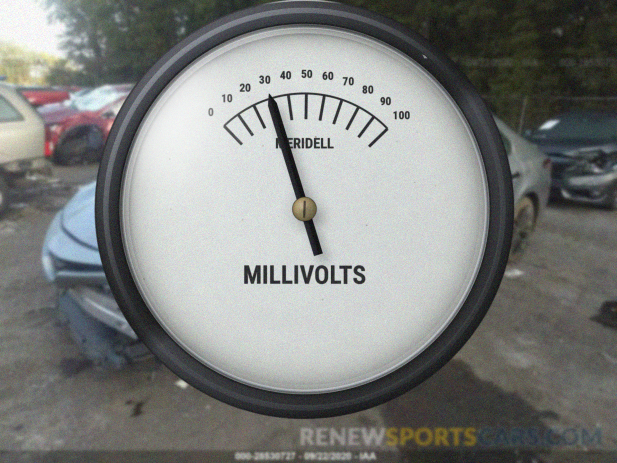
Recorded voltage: 30; mV
